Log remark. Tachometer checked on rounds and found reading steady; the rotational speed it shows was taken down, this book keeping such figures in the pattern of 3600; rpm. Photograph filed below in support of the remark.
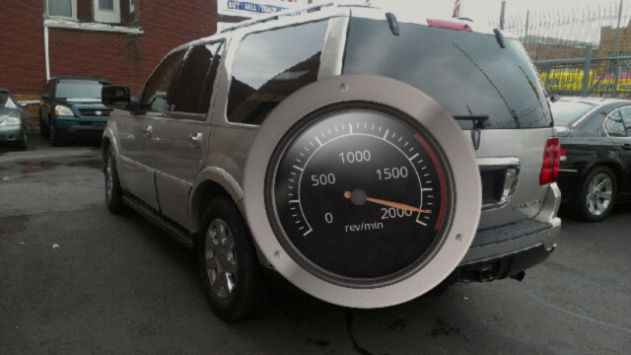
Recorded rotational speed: 1900; rpm
